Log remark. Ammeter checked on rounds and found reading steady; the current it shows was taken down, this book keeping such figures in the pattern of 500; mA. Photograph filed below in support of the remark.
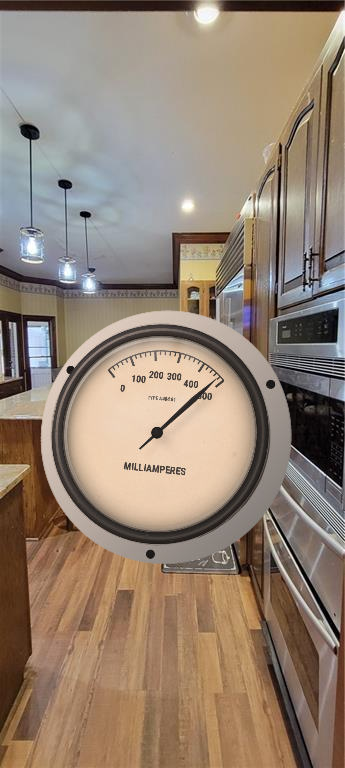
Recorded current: 480; mA
